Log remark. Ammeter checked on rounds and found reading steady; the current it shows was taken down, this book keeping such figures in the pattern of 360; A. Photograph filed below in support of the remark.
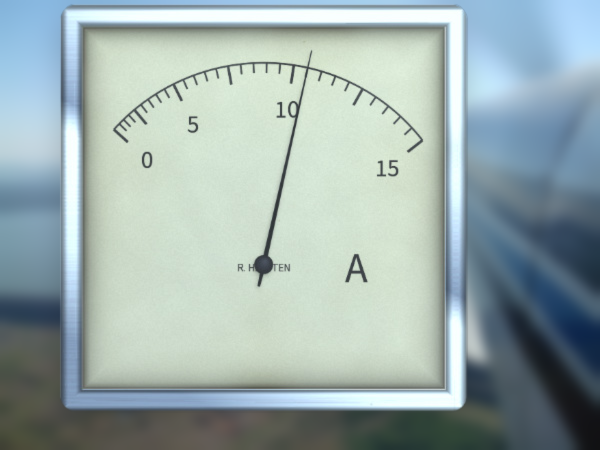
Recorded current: 10.5; A
